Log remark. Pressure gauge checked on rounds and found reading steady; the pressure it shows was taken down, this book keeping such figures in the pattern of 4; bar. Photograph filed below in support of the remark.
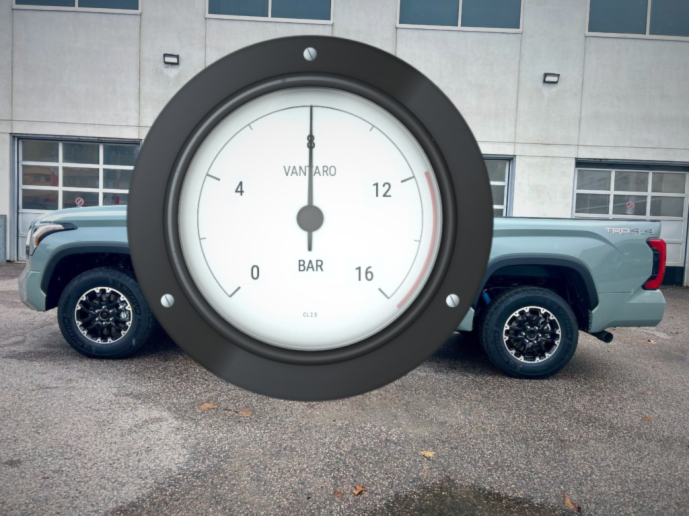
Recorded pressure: 8; bar
